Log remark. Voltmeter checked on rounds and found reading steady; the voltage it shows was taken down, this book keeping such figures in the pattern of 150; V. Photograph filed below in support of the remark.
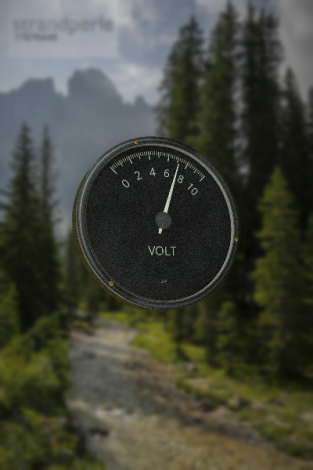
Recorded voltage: 7; V
